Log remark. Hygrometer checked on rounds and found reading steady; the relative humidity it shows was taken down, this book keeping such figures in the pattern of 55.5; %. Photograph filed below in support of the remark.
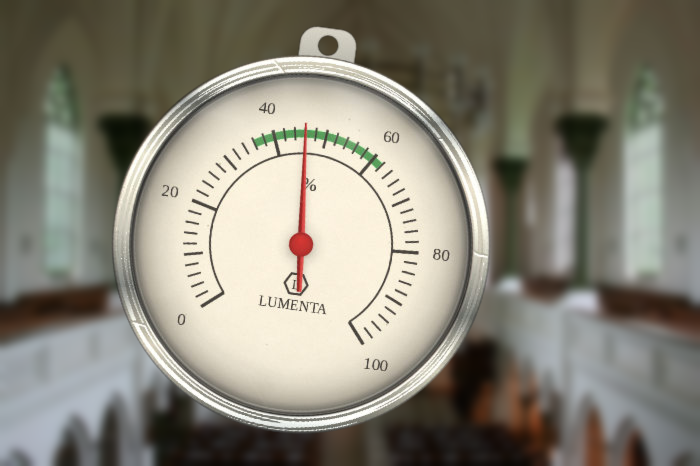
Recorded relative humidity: 46; %
